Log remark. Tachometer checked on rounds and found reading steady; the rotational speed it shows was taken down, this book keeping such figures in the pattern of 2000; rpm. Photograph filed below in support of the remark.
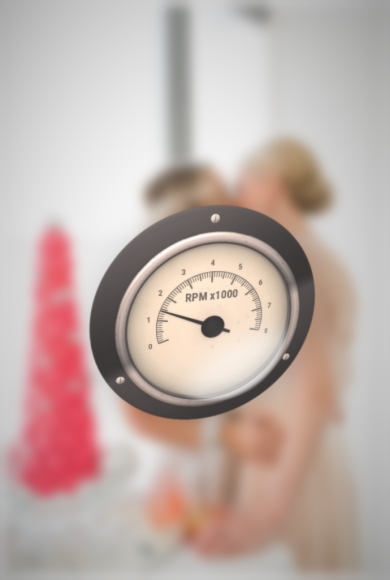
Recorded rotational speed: 1500; rpm
